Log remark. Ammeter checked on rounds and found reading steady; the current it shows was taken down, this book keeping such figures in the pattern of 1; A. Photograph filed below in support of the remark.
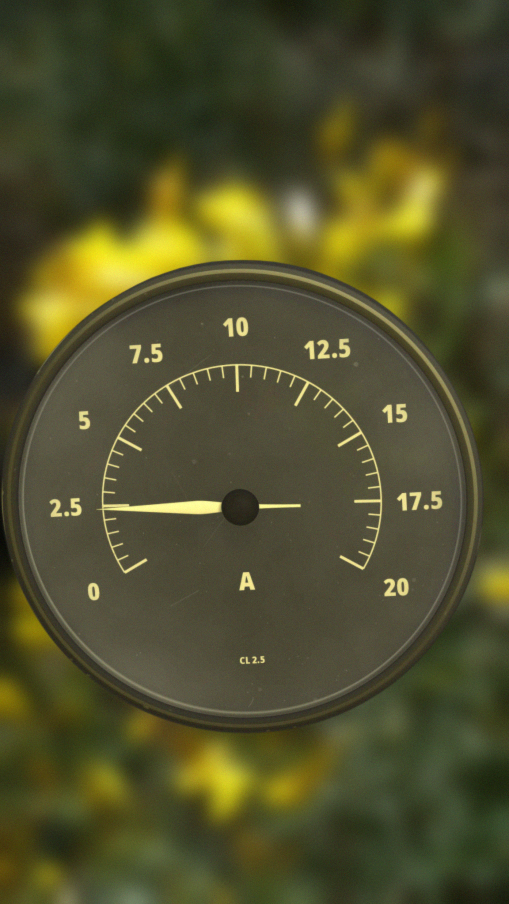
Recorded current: 2.5; A
